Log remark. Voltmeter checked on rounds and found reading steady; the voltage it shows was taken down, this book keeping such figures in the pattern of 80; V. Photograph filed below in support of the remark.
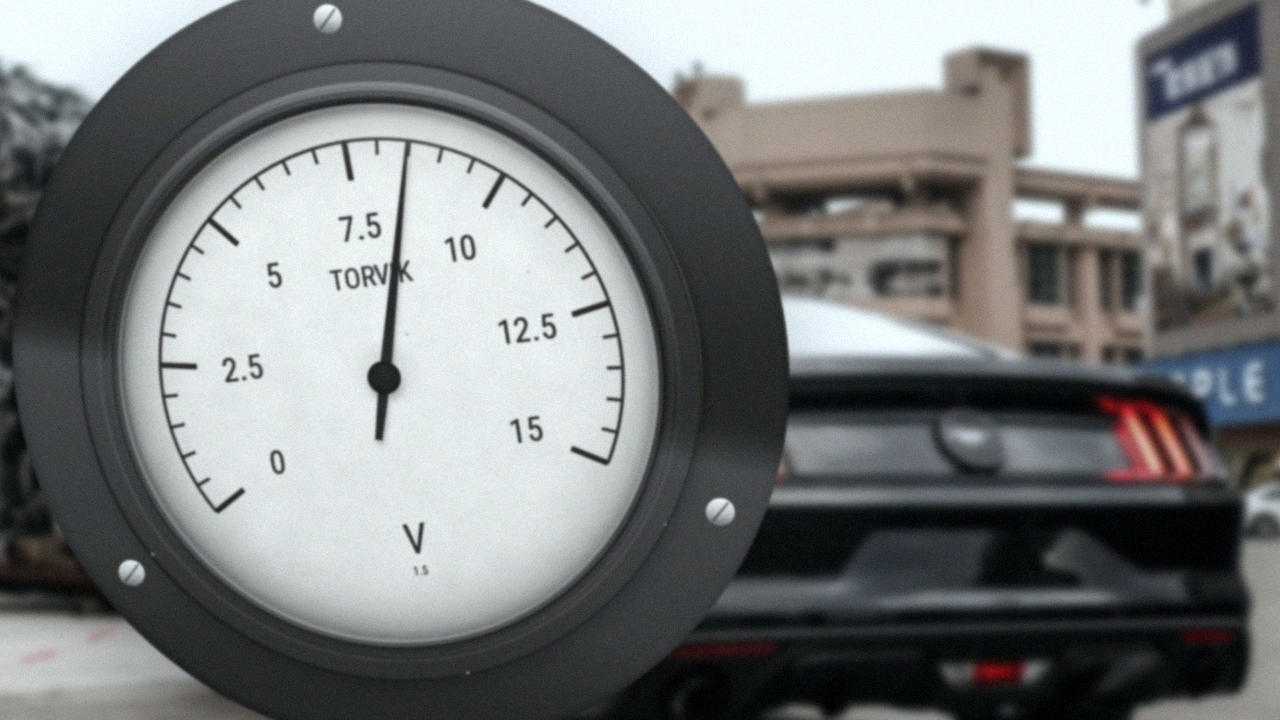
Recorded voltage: 8.5; V
